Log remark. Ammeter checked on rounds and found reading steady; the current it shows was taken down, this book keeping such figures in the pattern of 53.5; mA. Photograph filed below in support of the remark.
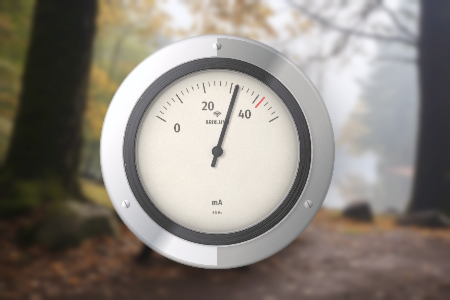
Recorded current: 32; mA
